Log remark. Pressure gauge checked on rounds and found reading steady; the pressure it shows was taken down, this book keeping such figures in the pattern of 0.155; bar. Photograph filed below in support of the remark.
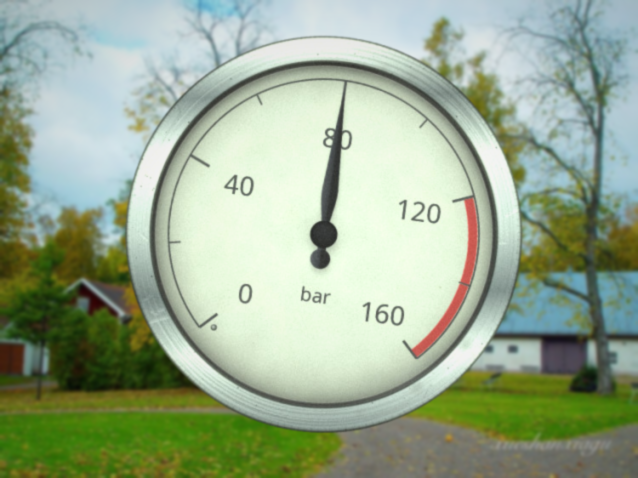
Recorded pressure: 80; bar
